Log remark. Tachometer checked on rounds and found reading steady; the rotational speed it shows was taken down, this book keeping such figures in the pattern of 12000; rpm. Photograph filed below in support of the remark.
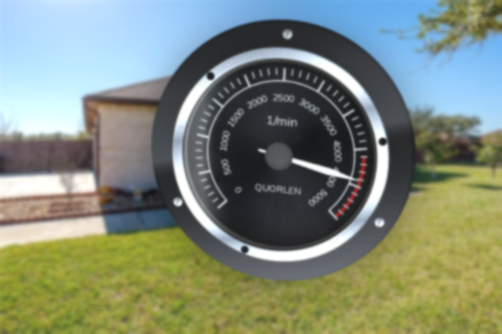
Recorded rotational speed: 4400; rpm
